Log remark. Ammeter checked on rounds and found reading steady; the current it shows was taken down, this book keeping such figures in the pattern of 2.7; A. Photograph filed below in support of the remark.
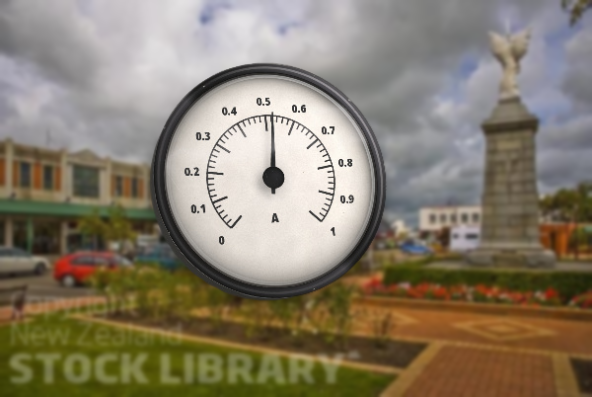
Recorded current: 0.52; A
